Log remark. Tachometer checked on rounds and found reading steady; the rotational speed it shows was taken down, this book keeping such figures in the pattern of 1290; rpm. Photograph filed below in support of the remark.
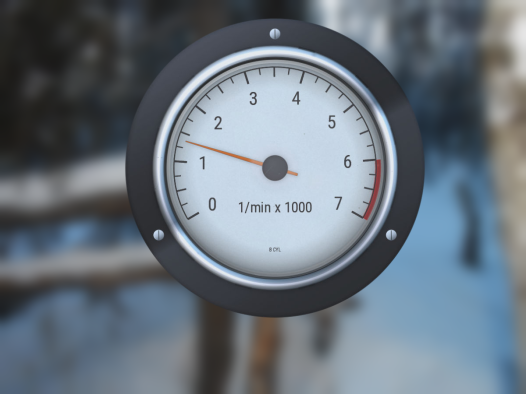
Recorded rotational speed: 1375; rpm
